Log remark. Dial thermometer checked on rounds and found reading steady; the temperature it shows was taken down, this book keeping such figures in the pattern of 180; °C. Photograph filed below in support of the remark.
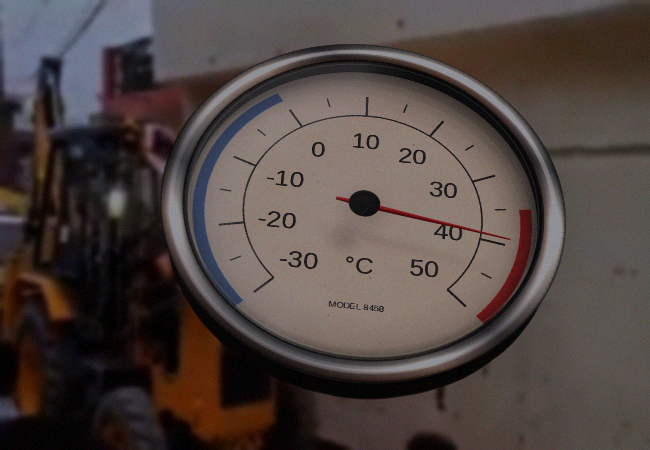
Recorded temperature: 40; °C
